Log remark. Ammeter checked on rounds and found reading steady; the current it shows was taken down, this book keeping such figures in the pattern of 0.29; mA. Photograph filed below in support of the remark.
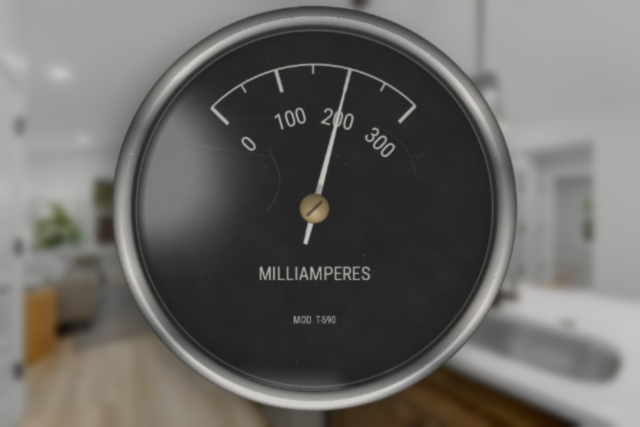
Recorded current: 200; mA
